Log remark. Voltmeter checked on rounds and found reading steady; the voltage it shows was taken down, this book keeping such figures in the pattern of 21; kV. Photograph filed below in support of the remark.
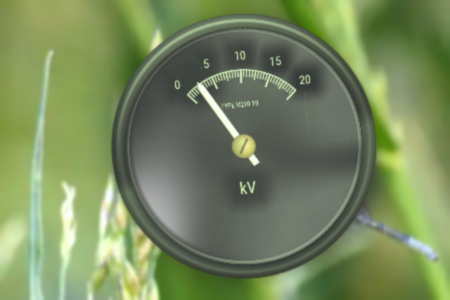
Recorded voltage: 2.5; kV
